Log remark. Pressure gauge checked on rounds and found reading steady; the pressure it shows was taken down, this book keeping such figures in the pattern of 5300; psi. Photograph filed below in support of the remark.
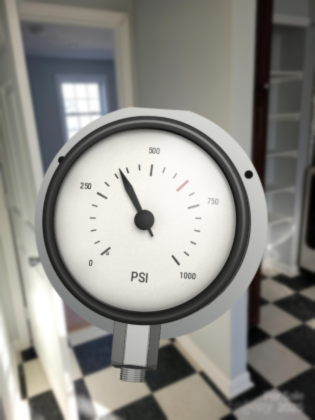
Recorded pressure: 375; psi
